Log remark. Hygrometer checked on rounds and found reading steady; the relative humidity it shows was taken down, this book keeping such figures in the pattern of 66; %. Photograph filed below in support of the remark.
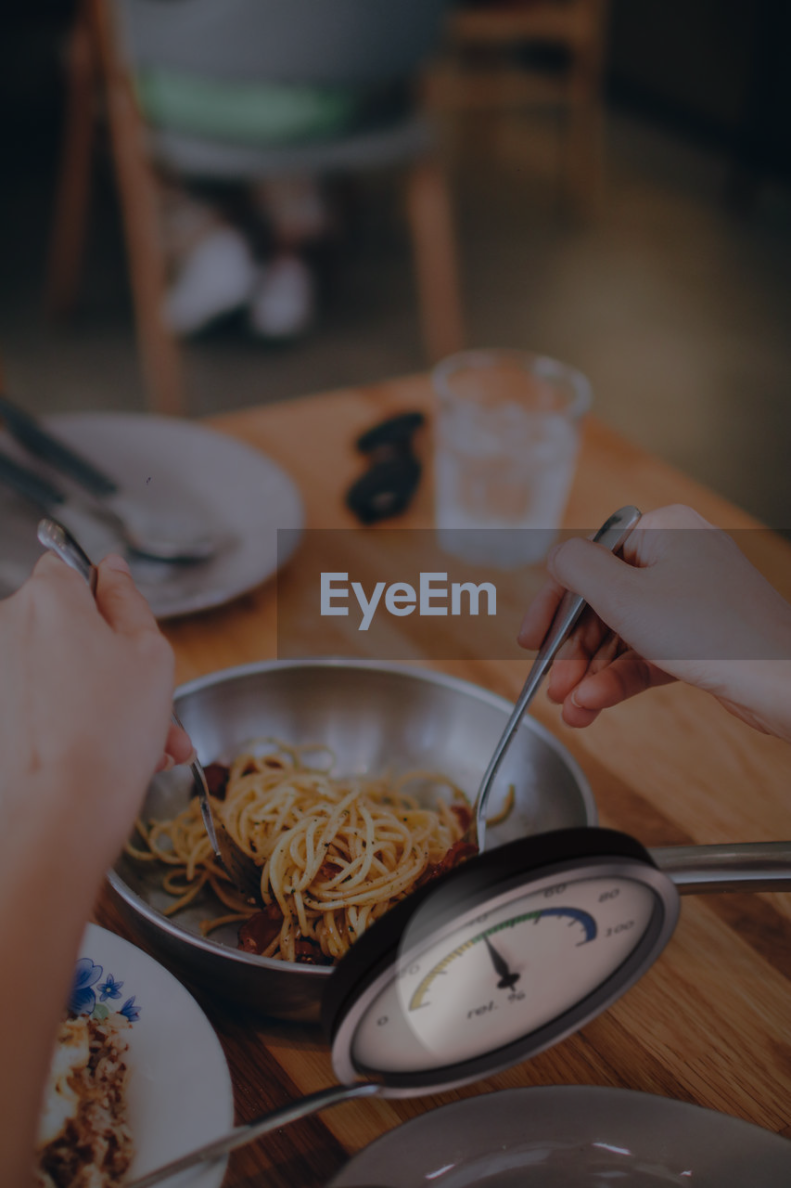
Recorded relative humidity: 40; %
